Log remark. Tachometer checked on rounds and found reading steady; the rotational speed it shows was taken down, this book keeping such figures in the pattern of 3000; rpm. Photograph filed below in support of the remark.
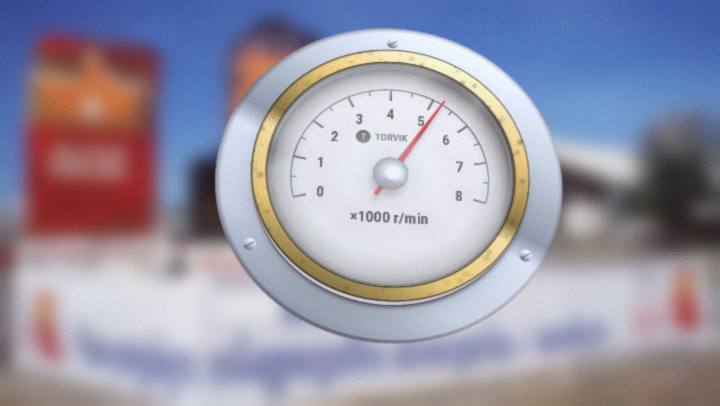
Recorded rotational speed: 5250; rpm
